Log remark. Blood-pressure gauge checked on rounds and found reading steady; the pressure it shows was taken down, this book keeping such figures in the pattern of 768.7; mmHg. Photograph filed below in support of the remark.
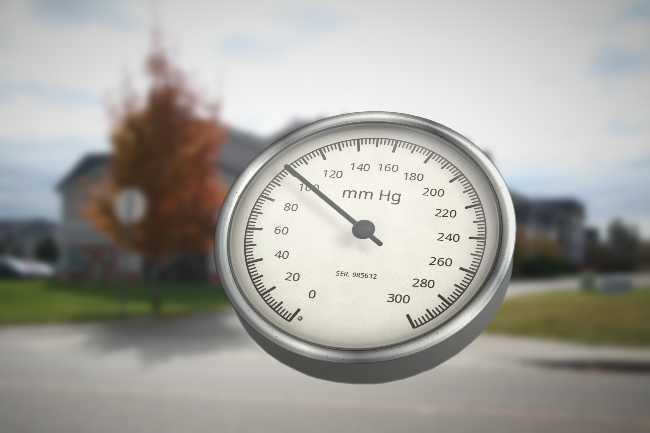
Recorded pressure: 100; mmHg
